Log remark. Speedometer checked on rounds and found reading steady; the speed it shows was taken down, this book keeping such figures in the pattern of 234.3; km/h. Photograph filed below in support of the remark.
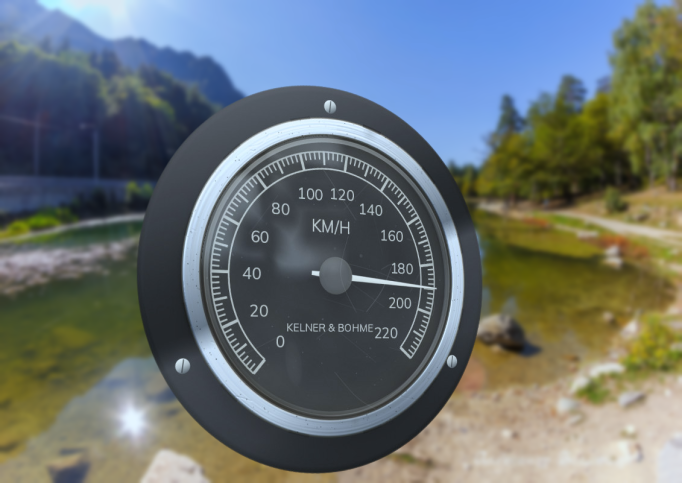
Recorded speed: 190; km/h
